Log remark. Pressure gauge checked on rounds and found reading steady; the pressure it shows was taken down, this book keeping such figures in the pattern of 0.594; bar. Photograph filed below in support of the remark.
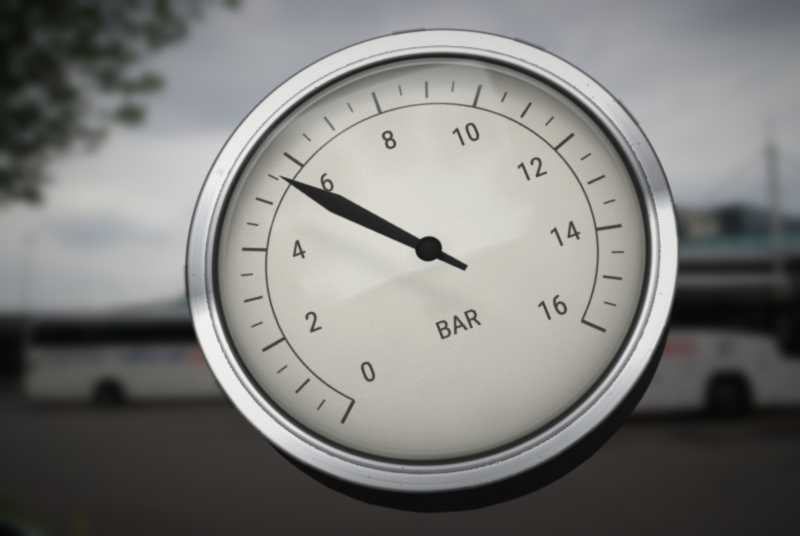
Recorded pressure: 5.5; bar
